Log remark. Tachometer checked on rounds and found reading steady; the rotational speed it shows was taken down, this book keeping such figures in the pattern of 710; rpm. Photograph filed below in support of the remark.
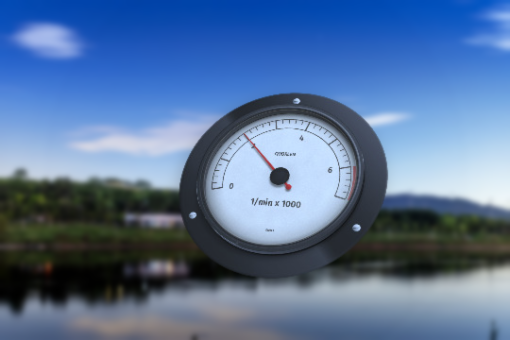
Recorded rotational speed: 2000; rpm
